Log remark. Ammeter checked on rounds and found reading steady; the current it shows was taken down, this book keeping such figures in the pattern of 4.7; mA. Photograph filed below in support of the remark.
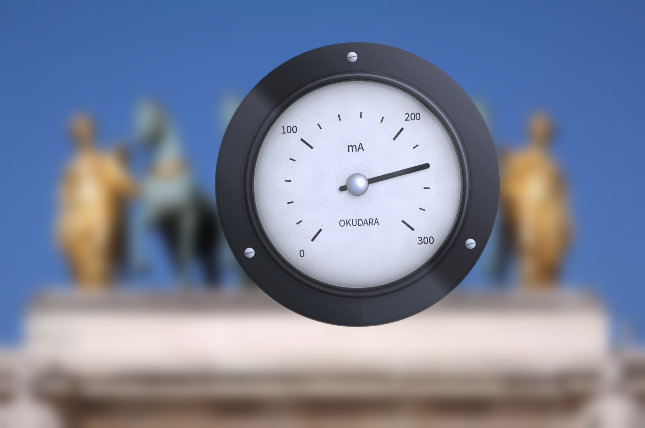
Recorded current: 240; mA
